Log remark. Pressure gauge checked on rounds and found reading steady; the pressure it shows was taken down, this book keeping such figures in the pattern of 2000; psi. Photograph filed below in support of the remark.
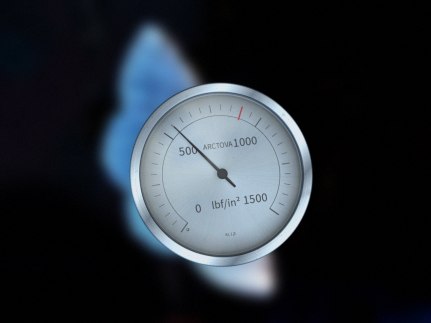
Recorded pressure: 550; psi
